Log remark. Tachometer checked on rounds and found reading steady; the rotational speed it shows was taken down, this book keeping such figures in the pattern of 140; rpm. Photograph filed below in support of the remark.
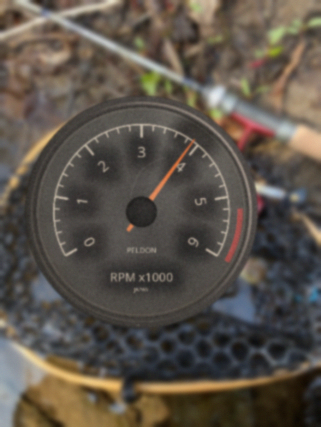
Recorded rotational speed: 3900; rpm
